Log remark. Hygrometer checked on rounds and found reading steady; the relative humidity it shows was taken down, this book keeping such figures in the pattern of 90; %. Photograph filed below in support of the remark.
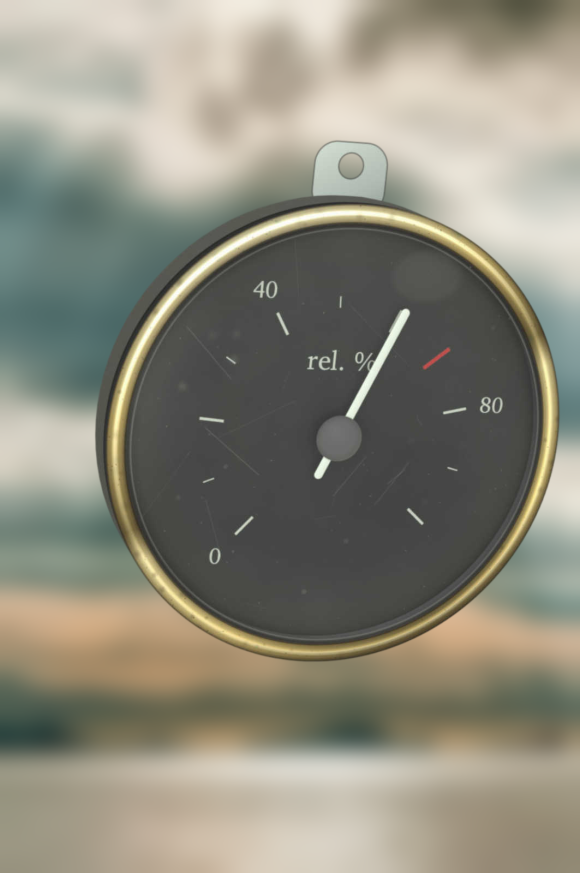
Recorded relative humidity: 60; %
